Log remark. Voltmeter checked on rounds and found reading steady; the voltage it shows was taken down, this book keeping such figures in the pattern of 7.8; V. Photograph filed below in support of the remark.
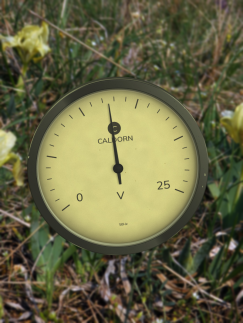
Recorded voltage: 12.5; V
